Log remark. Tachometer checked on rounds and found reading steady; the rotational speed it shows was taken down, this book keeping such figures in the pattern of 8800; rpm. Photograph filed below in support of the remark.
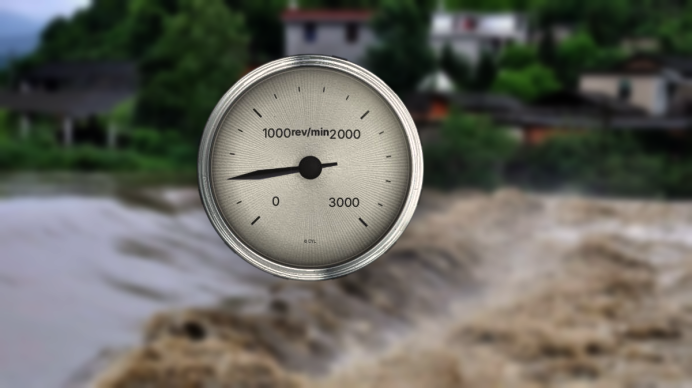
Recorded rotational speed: 400; rpm
